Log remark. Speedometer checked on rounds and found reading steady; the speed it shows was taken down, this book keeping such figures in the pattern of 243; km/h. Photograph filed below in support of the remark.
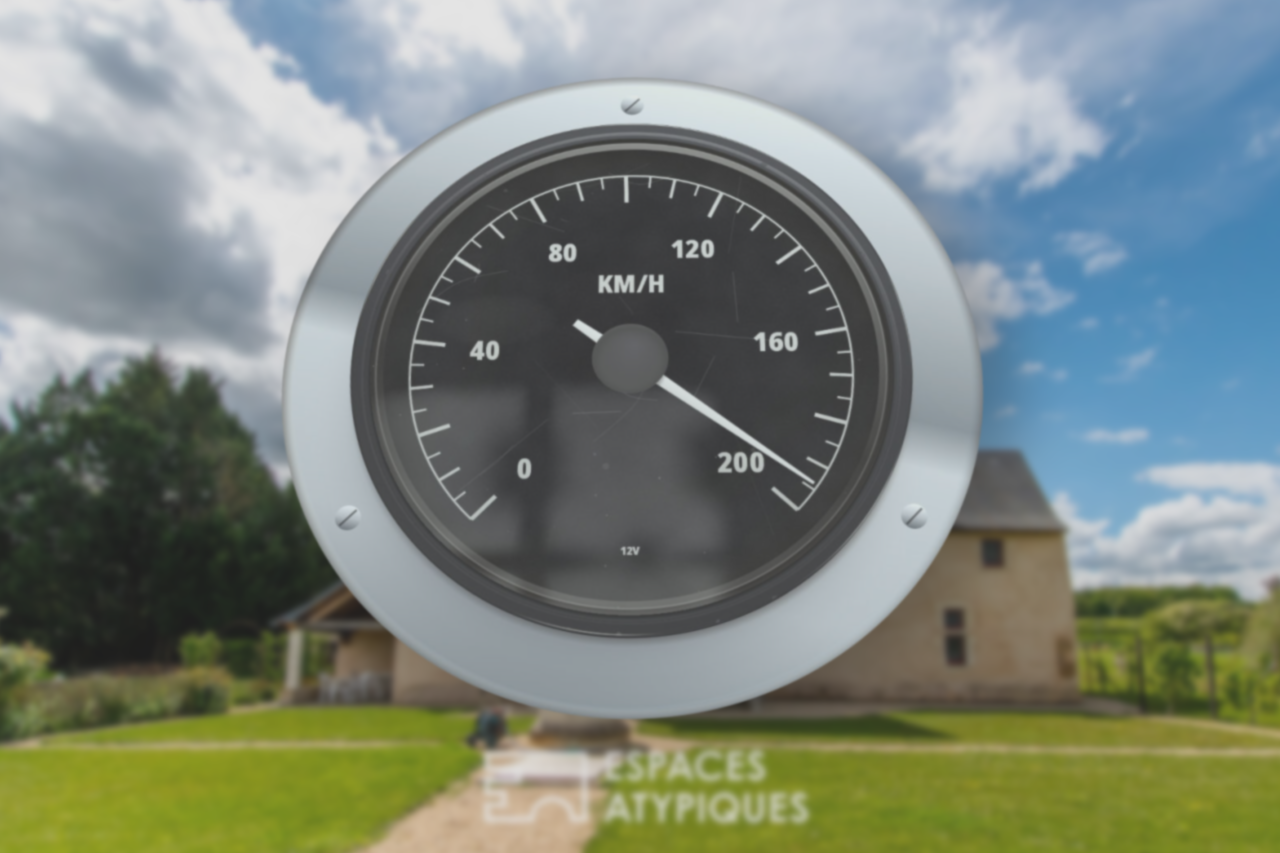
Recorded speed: 195; km/h
